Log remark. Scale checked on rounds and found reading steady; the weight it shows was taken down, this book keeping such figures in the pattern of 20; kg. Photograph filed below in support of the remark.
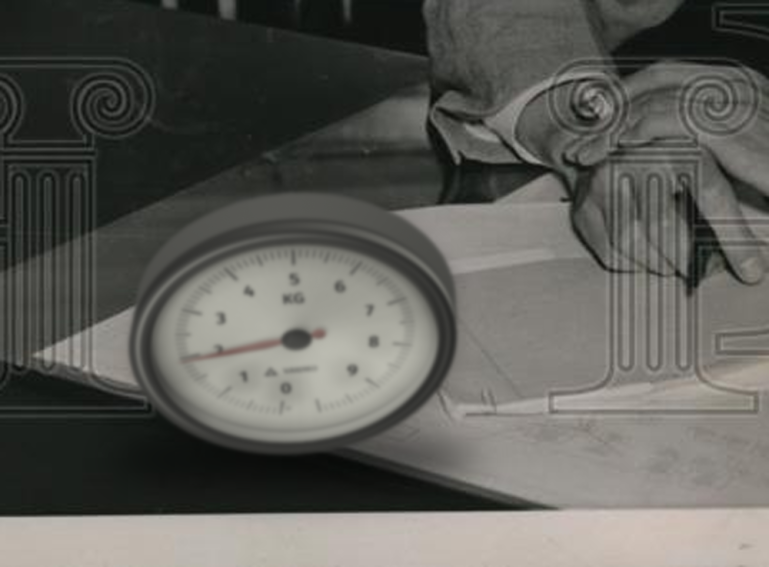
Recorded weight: 2; kg
